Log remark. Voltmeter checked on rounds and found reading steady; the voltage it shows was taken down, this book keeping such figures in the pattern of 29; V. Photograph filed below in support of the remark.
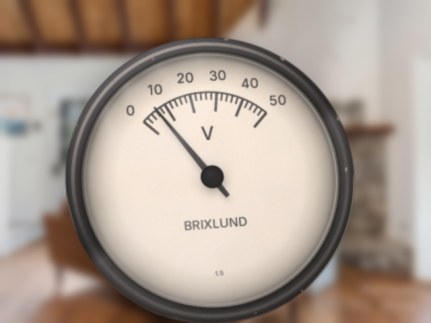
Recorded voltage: 6; V
